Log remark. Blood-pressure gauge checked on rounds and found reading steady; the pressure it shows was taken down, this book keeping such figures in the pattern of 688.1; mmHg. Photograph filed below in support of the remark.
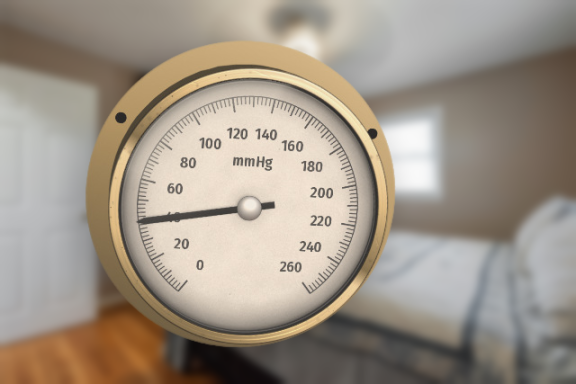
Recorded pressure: 40; mmHg
